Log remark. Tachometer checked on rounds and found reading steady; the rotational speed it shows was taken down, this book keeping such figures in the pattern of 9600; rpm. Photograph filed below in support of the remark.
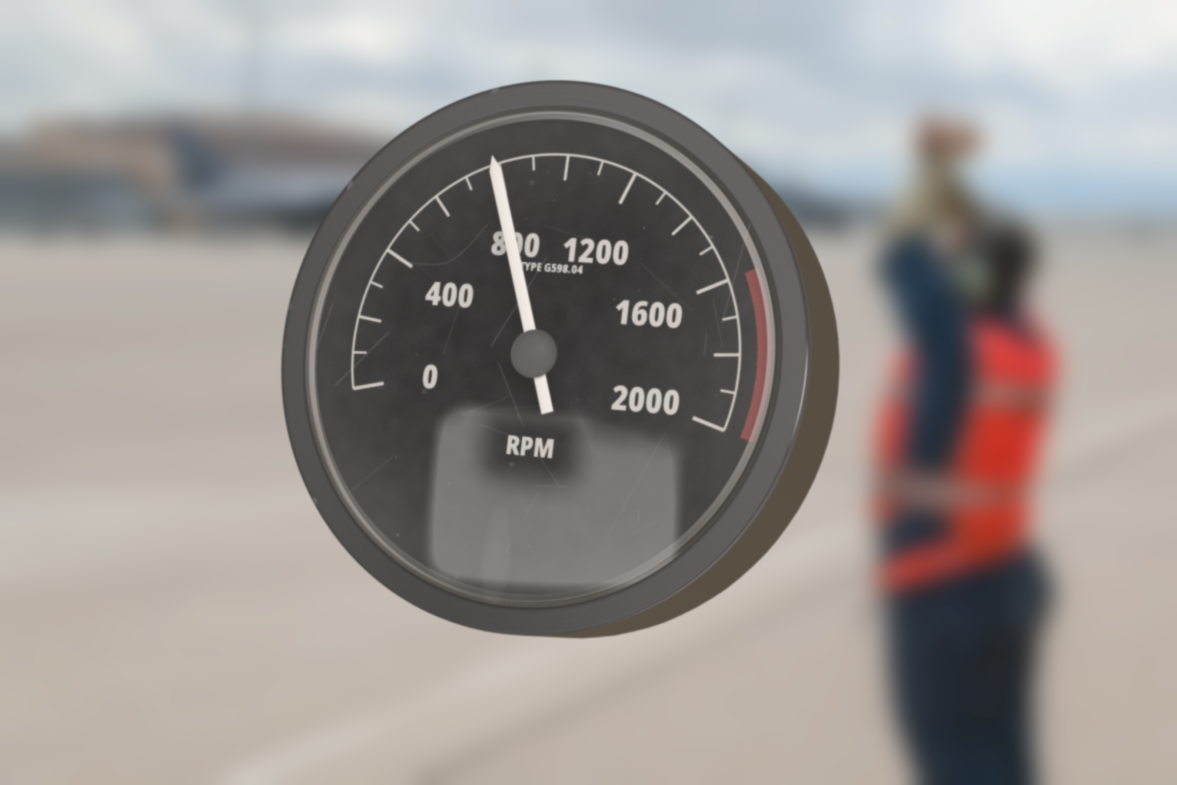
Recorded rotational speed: 800; rpm
